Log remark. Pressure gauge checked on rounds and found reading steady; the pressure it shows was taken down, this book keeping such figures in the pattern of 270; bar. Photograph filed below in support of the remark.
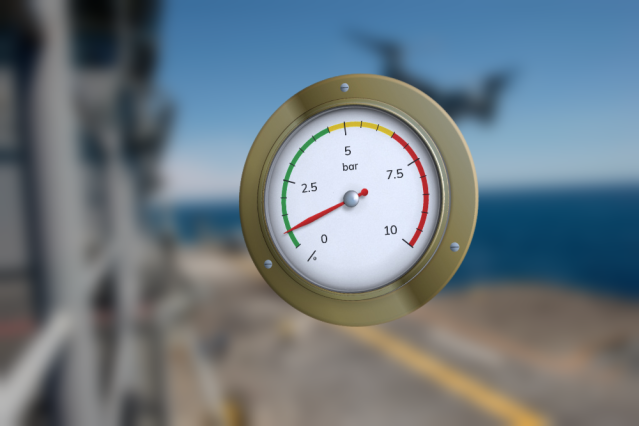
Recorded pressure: 1; bar
